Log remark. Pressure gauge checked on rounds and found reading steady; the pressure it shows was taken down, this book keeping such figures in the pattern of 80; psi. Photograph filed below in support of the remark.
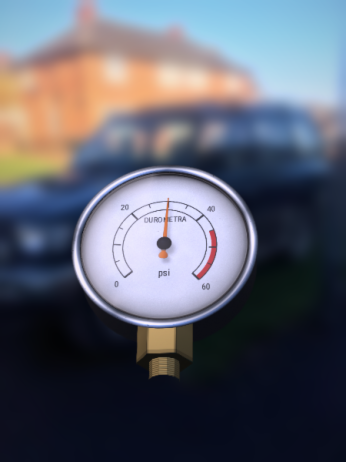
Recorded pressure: 30; psi
